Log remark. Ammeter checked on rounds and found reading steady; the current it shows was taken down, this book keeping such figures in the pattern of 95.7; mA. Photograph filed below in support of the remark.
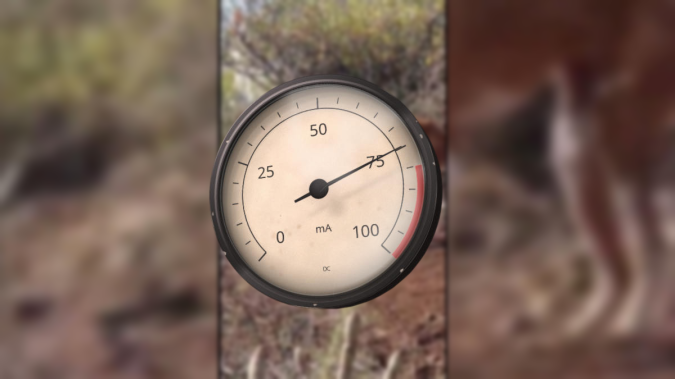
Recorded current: 75; mA
